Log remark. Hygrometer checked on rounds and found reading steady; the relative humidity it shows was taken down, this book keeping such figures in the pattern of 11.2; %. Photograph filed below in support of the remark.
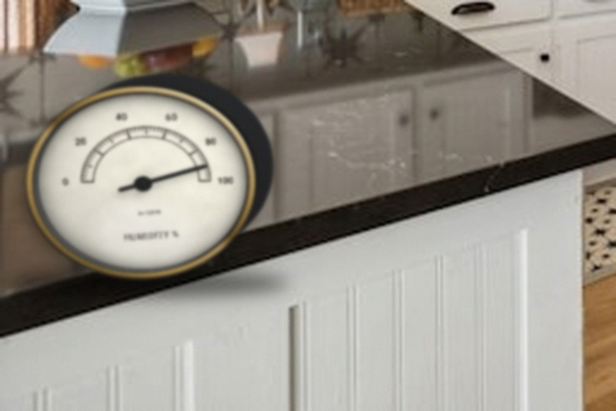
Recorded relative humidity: 90; %
